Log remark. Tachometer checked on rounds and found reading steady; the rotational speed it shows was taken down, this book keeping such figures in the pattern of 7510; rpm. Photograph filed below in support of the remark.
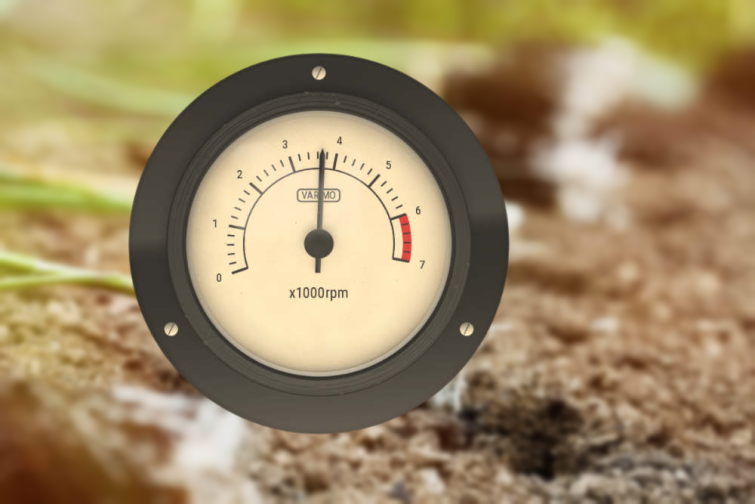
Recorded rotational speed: 3700; rpm
